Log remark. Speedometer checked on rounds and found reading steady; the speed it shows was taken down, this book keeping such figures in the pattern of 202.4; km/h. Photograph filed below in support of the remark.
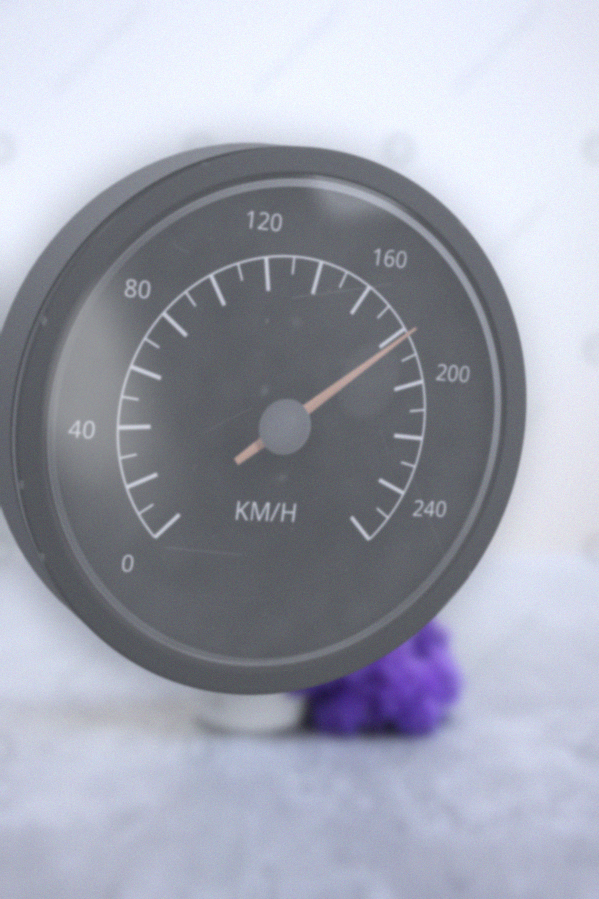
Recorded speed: 180; km/h
